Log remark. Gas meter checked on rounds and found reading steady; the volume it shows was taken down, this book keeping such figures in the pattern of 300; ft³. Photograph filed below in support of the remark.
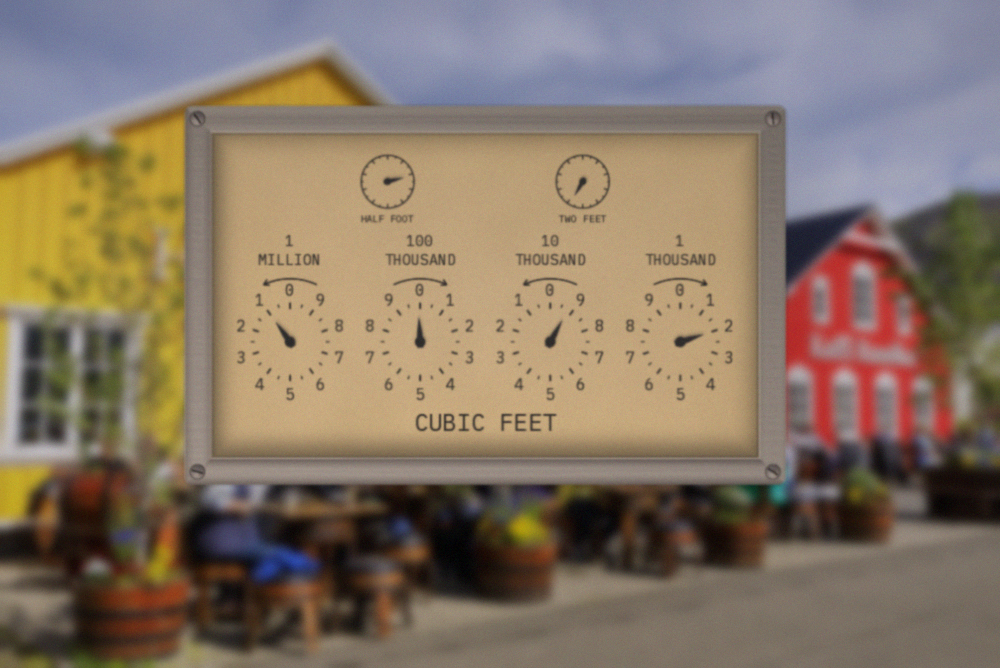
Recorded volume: 99200; ft³
